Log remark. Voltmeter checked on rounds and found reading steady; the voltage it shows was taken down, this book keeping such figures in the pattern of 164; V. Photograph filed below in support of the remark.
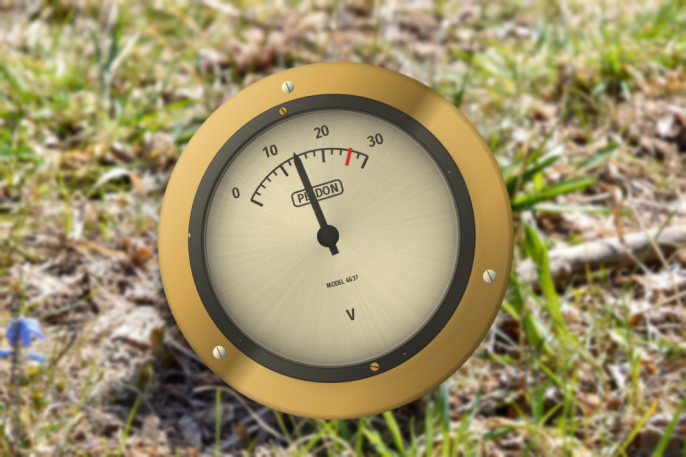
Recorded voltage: 14; V
